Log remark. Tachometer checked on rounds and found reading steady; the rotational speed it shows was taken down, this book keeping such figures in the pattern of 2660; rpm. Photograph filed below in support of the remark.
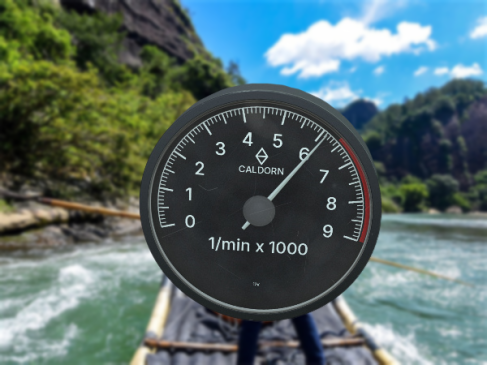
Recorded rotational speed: 6100; rpm
